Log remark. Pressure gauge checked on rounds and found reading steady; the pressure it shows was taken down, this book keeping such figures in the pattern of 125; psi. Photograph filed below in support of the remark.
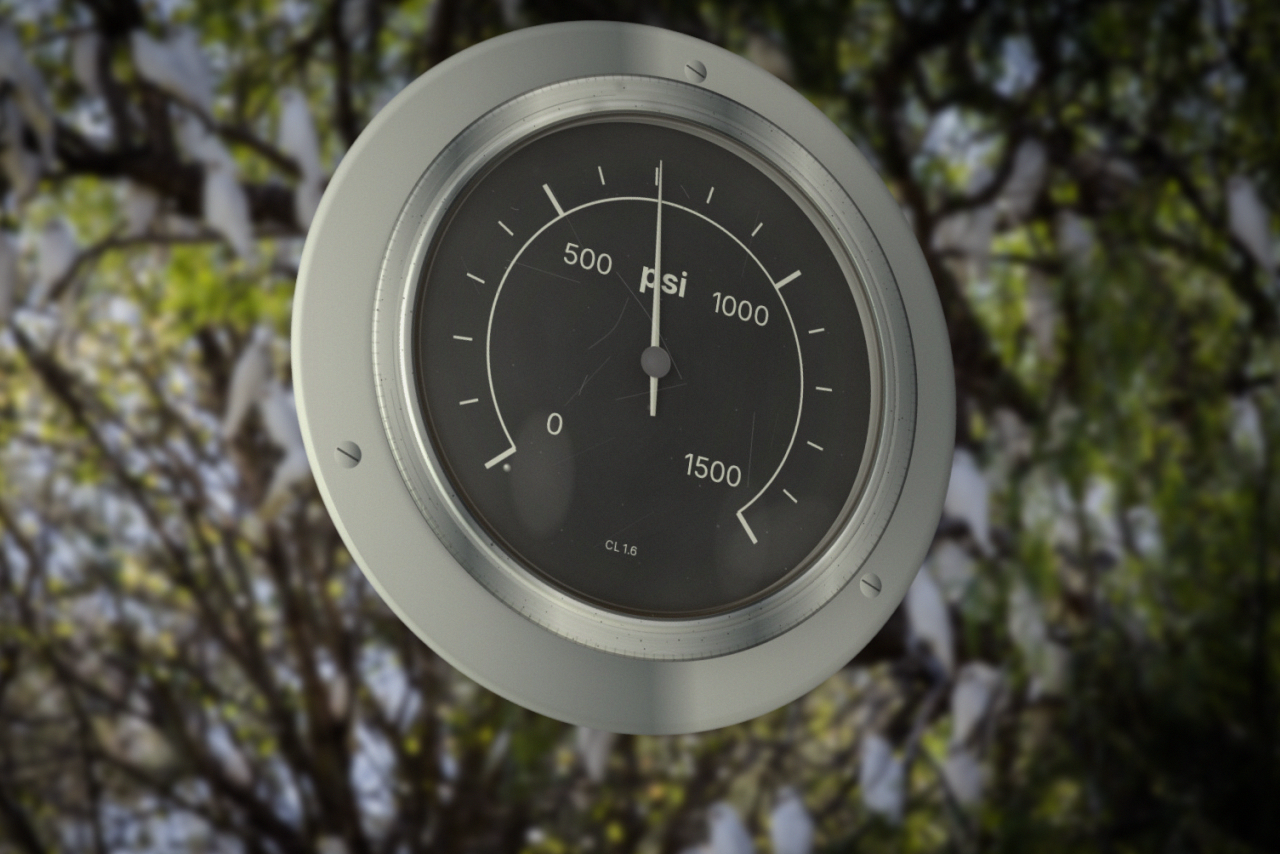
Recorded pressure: 700; psi
